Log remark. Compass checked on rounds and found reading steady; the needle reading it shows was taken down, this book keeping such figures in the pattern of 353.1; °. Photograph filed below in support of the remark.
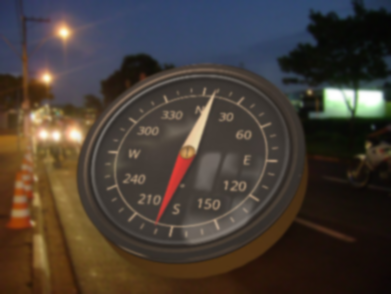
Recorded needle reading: 190; °
